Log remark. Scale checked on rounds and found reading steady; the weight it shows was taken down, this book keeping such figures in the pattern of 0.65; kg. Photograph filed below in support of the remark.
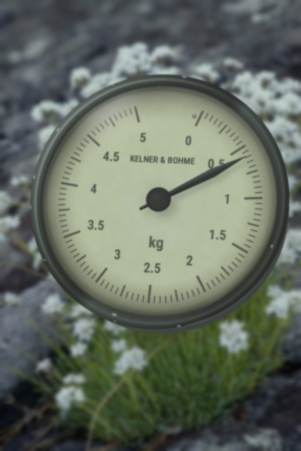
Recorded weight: 0.6; kg
